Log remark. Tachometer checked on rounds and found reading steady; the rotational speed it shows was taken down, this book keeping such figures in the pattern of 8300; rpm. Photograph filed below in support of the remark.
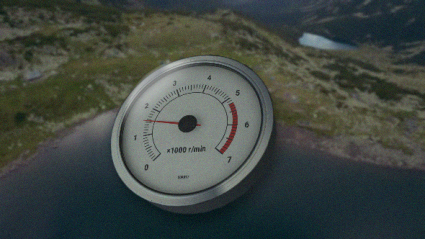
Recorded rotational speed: 1500; rpm
